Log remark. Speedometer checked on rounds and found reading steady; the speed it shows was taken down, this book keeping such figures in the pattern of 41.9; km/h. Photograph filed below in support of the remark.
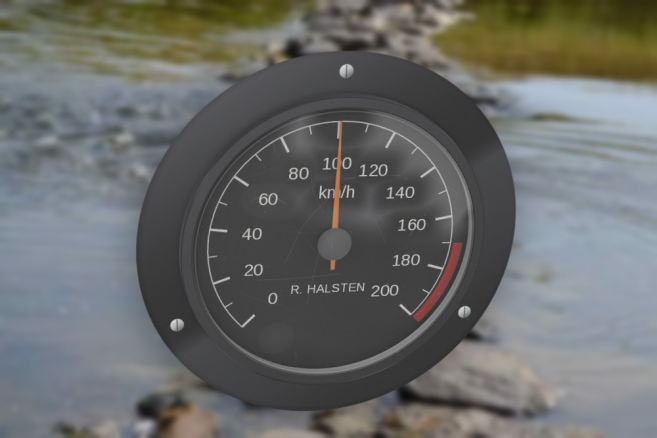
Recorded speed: 100; km/h
